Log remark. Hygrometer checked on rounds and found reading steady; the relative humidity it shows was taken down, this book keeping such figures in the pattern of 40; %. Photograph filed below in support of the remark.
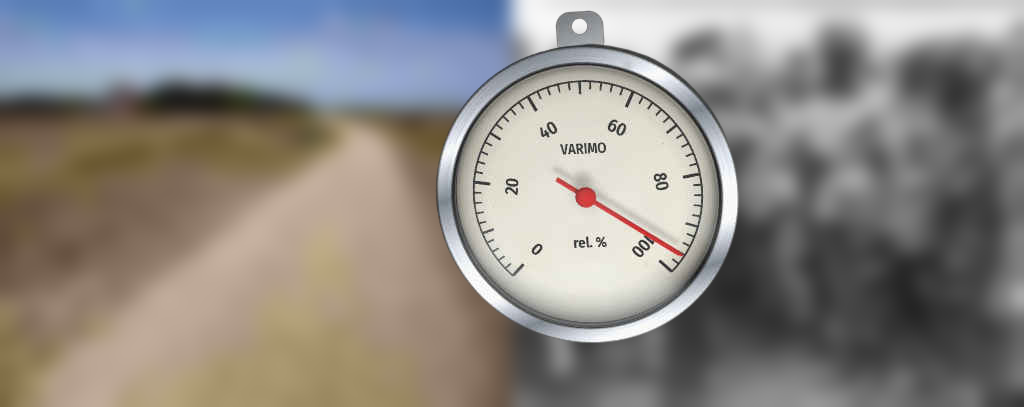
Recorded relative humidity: 96; %
